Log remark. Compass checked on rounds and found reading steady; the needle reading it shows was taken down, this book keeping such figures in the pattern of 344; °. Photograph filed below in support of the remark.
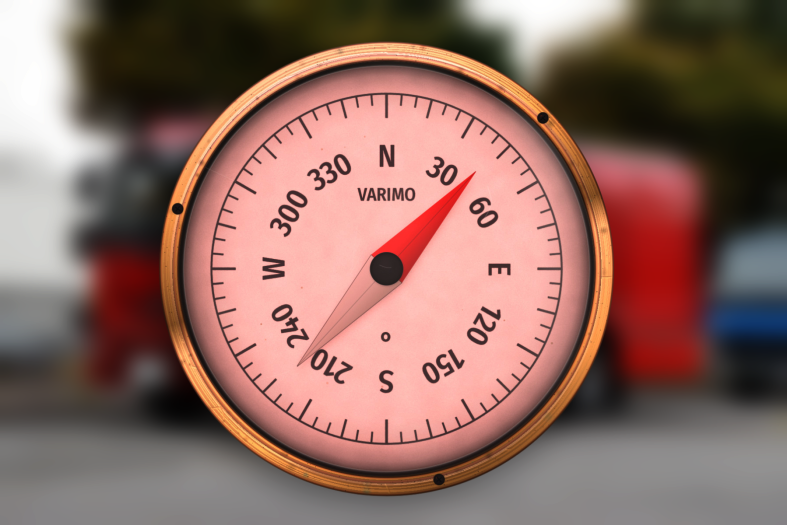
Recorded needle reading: 42.5; °
